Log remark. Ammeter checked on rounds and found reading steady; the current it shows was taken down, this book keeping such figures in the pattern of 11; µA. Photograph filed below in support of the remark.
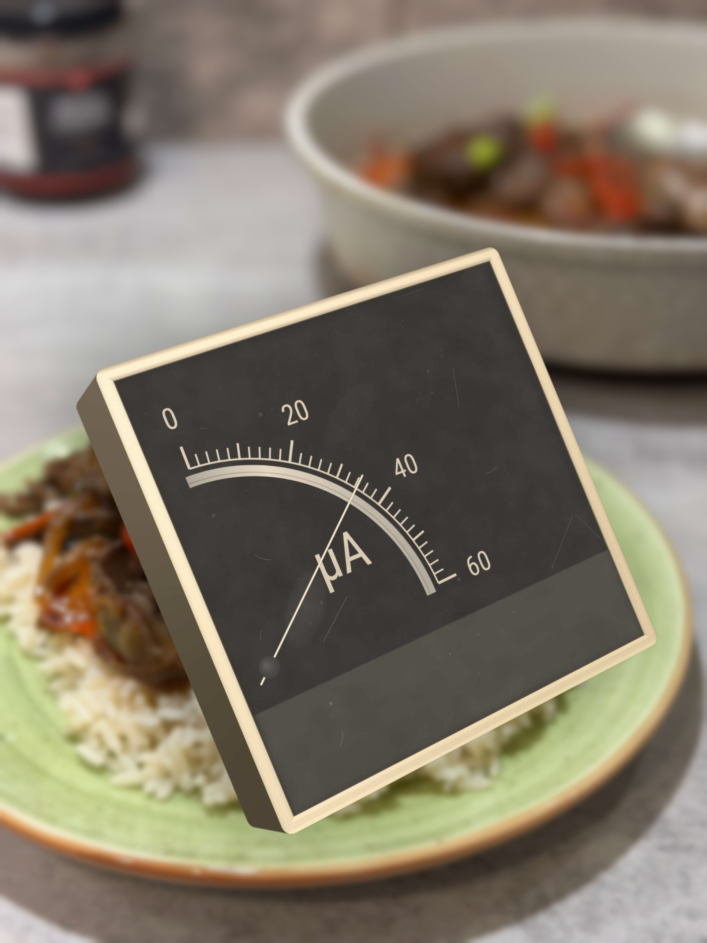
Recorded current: 34; µA
